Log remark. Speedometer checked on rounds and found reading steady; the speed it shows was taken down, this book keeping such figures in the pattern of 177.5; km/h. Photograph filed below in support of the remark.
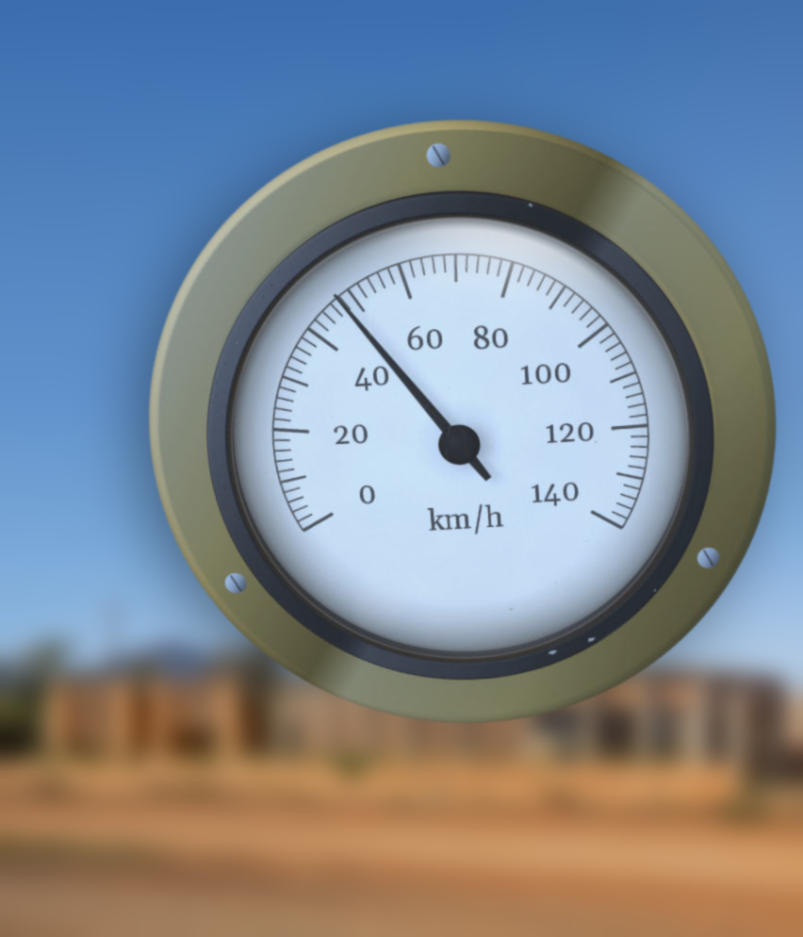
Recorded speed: 48; km/h
